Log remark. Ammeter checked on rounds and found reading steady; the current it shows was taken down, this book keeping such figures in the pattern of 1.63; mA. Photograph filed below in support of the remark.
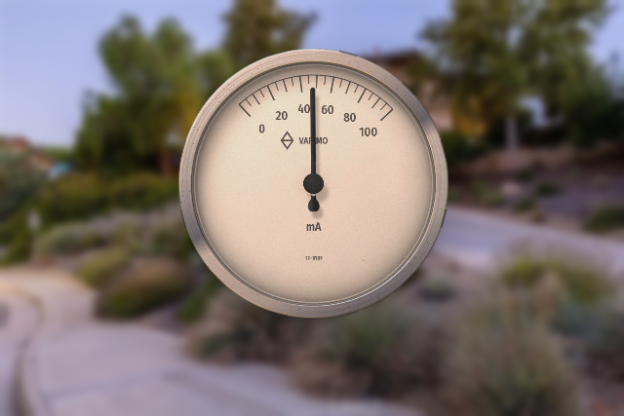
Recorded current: 47.5; mA
